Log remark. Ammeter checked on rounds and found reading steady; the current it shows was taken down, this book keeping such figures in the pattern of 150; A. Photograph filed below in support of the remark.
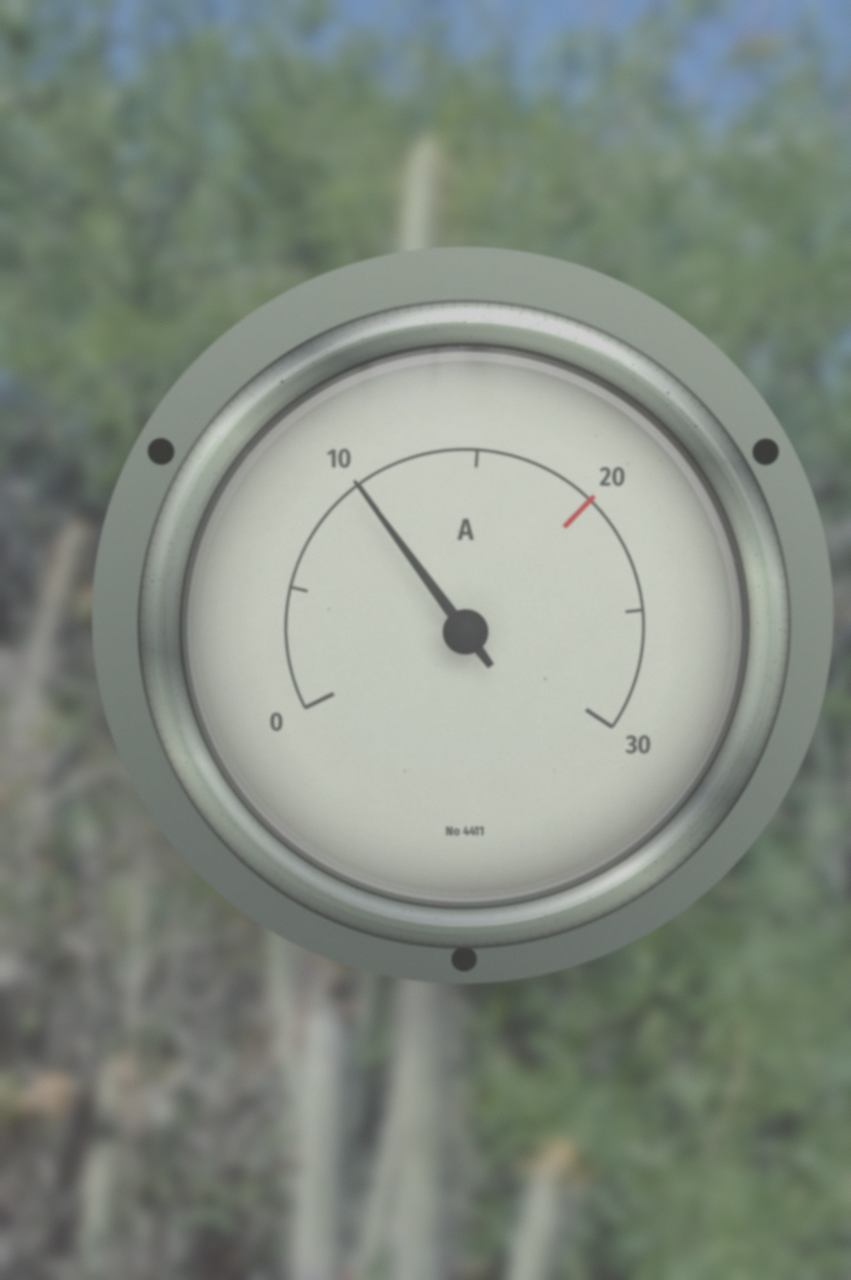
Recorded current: 10; A
